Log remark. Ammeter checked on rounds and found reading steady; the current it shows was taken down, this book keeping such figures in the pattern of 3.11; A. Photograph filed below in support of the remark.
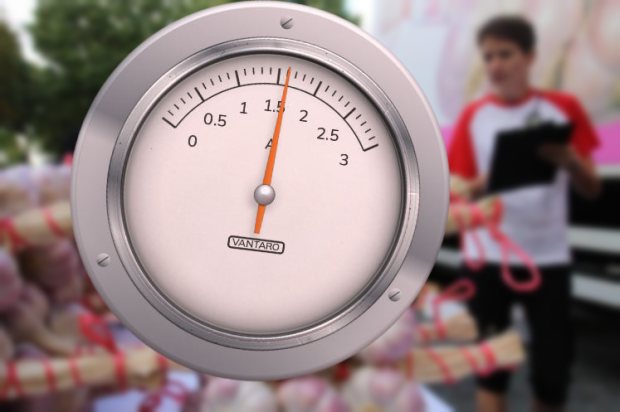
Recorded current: 1.6; A
